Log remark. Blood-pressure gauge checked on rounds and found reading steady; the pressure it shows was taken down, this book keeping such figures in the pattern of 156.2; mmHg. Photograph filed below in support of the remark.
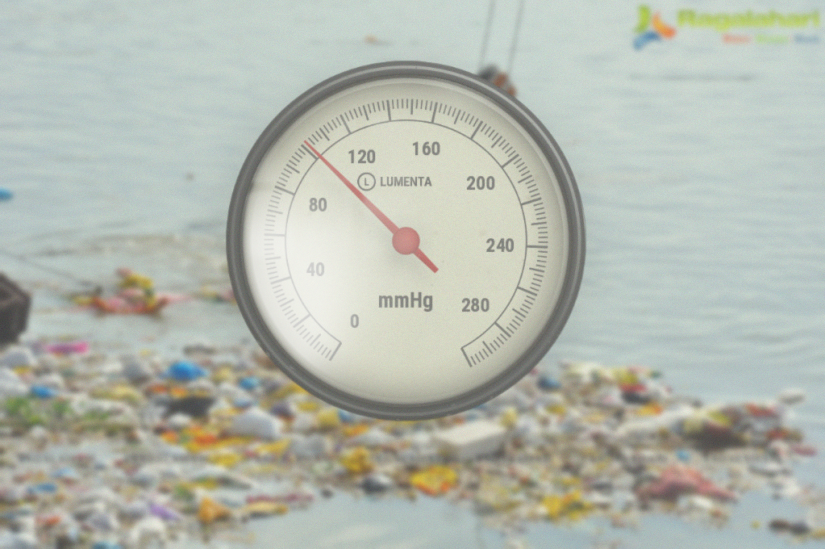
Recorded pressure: 102; mmHg
